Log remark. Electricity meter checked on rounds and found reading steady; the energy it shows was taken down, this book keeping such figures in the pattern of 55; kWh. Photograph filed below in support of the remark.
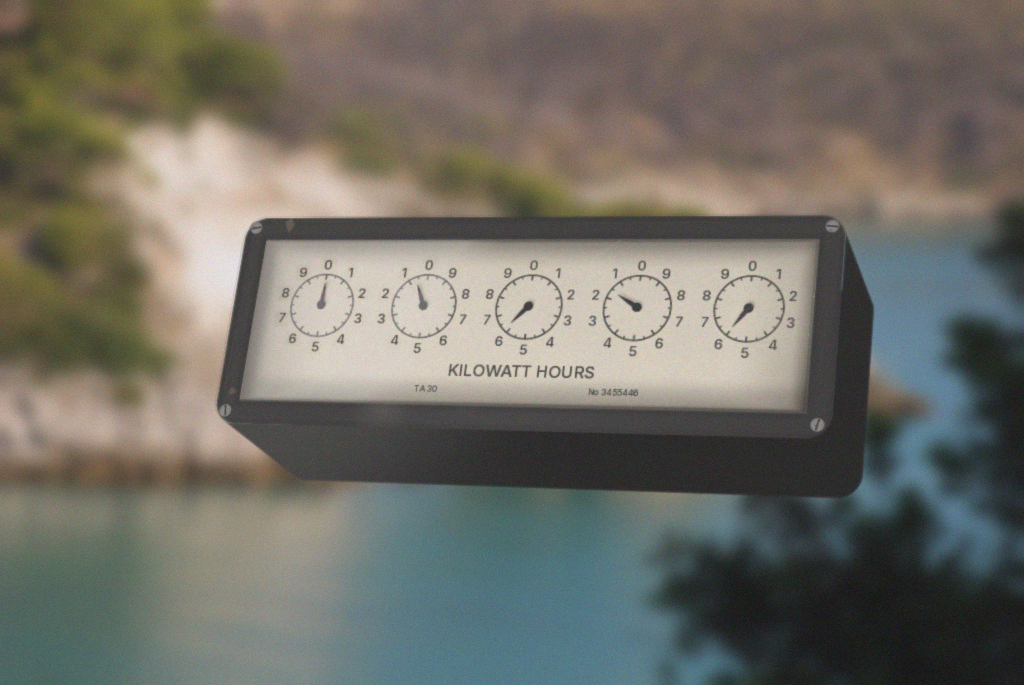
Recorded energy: 616; kWh
